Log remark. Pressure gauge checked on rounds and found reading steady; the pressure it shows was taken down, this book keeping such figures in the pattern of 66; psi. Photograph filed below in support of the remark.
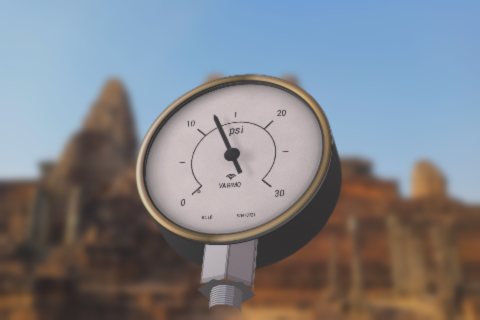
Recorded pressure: 12.5; psi
